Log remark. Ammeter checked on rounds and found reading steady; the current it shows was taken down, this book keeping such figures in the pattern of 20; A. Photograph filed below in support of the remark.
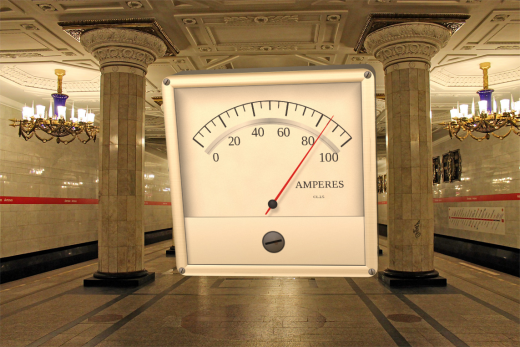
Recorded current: 85; A
